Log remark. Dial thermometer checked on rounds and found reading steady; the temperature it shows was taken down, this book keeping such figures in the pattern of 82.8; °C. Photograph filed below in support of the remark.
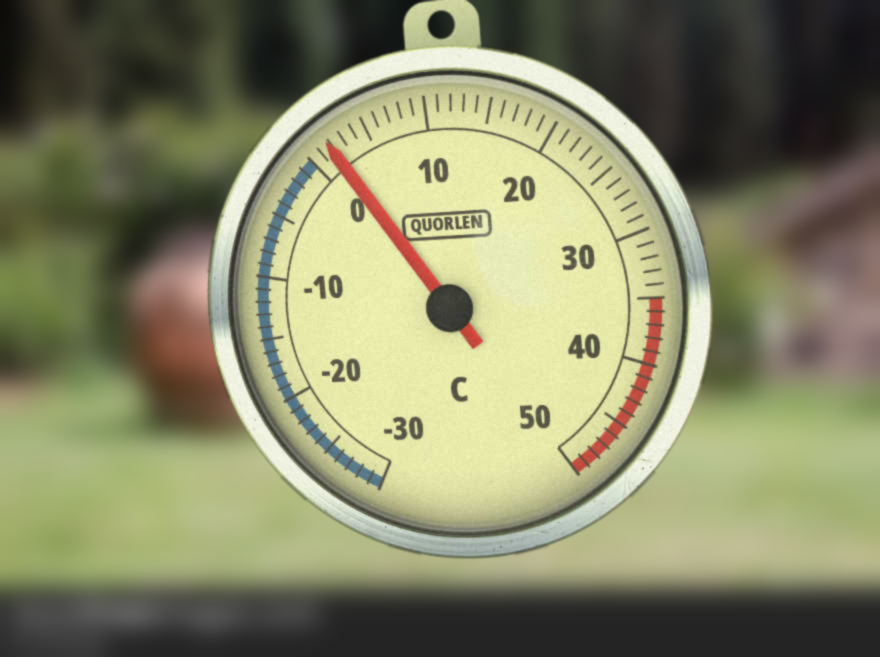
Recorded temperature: 2; °C
